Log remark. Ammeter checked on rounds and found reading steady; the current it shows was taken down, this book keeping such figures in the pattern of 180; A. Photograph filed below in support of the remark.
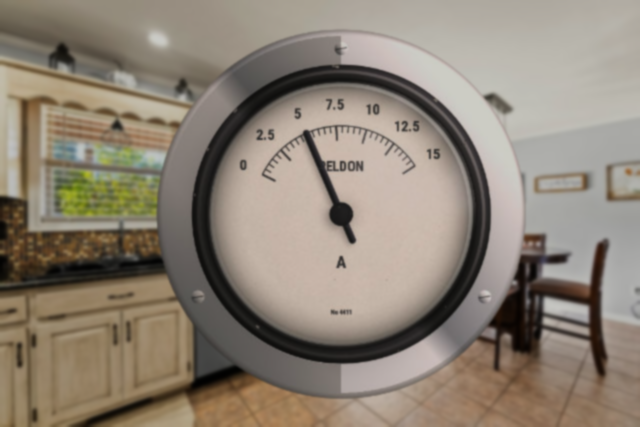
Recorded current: 5; A
